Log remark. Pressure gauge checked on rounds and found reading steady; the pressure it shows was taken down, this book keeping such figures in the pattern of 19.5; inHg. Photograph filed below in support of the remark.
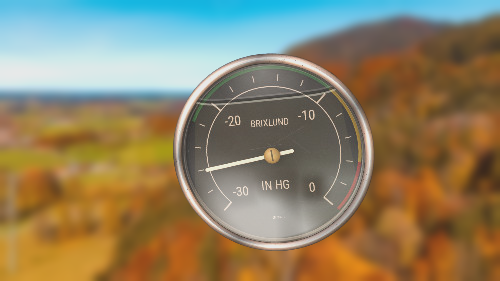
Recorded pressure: -26; inHg
